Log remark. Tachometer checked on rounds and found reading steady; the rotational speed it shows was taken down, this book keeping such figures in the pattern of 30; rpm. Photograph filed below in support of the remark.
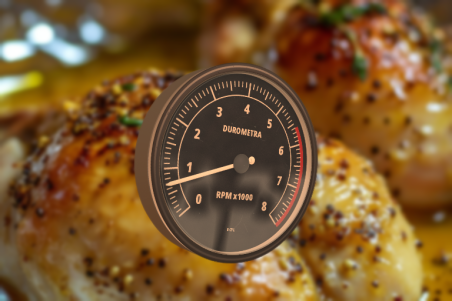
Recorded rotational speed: 700; rpm
